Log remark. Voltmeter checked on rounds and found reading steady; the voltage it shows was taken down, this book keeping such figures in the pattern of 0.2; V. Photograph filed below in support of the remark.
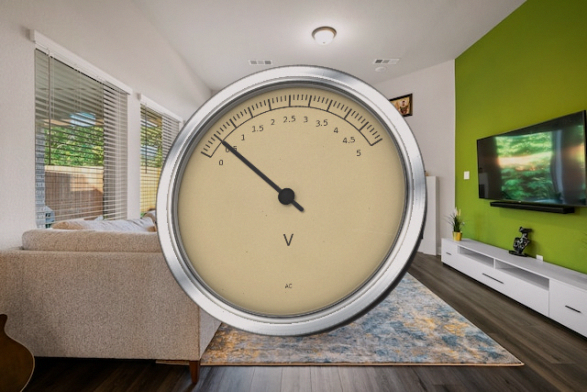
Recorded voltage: 0.5; V
